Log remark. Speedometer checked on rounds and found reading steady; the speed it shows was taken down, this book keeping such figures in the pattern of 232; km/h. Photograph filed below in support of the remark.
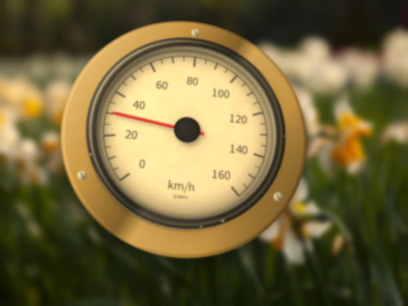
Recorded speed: 30; km/h
